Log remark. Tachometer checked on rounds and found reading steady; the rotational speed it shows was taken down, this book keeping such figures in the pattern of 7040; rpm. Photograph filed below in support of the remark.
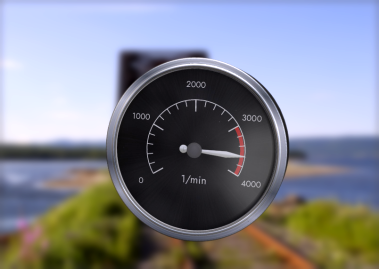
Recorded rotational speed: 3600; rpm
